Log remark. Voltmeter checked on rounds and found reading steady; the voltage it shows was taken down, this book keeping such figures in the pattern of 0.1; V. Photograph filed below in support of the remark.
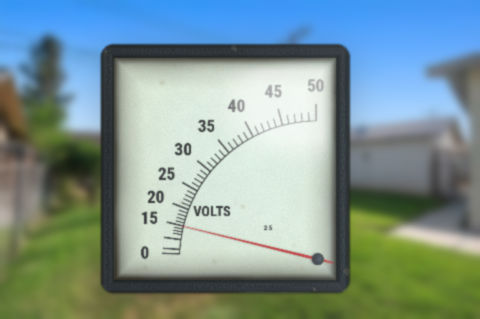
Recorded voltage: 15; V
